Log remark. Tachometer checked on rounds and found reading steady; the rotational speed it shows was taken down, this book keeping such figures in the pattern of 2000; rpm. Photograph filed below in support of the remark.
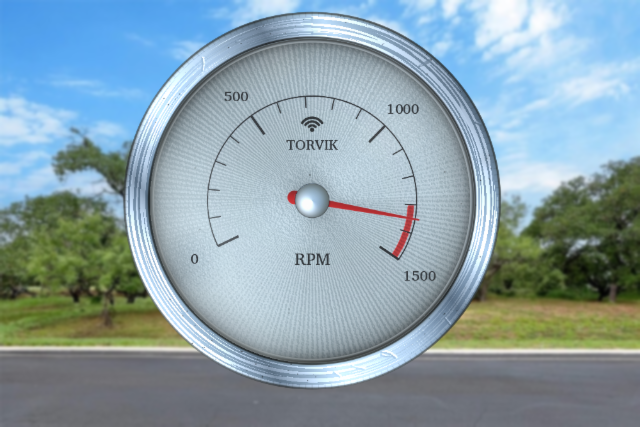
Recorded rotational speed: 1350; rpm
